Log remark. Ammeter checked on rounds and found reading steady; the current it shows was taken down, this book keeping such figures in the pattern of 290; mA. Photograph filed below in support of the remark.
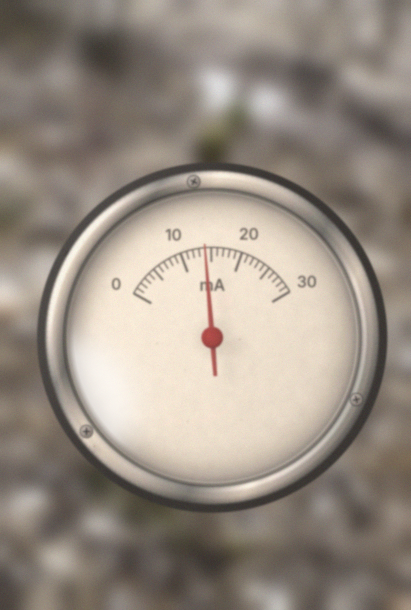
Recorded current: 14; mA
